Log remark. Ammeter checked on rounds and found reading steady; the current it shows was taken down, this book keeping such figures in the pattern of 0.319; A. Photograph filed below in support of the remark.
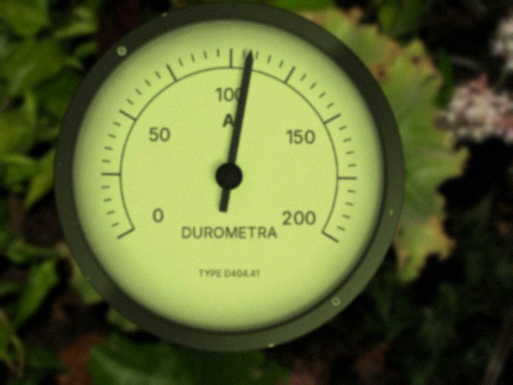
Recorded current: 107.5; A
